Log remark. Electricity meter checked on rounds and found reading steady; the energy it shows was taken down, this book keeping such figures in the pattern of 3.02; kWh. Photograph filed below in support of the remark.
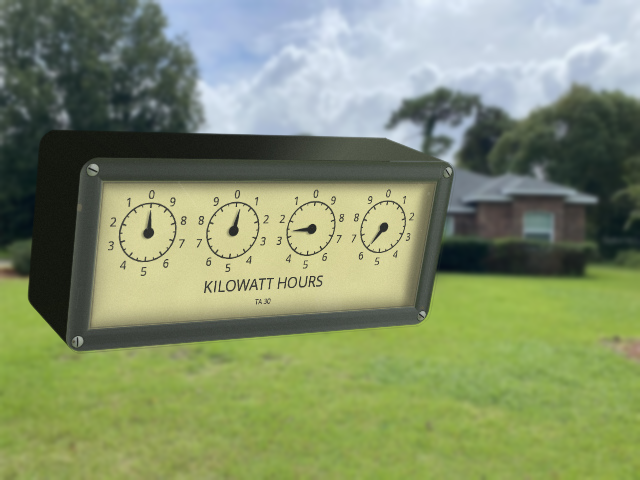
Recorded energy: 26; kWh
